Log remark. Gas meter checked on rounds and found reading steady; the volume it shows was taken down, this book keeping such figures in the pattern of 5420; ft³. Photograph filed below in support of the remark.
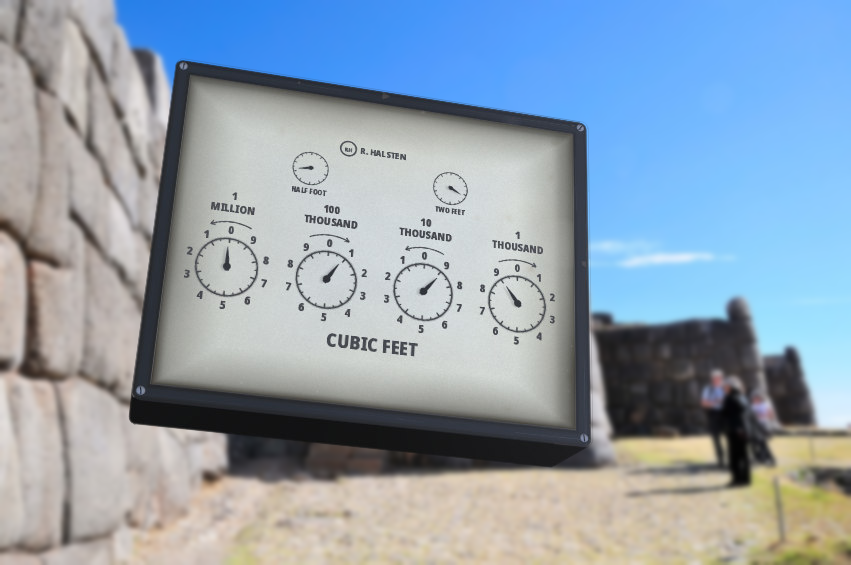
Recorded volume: 8900; ft³
